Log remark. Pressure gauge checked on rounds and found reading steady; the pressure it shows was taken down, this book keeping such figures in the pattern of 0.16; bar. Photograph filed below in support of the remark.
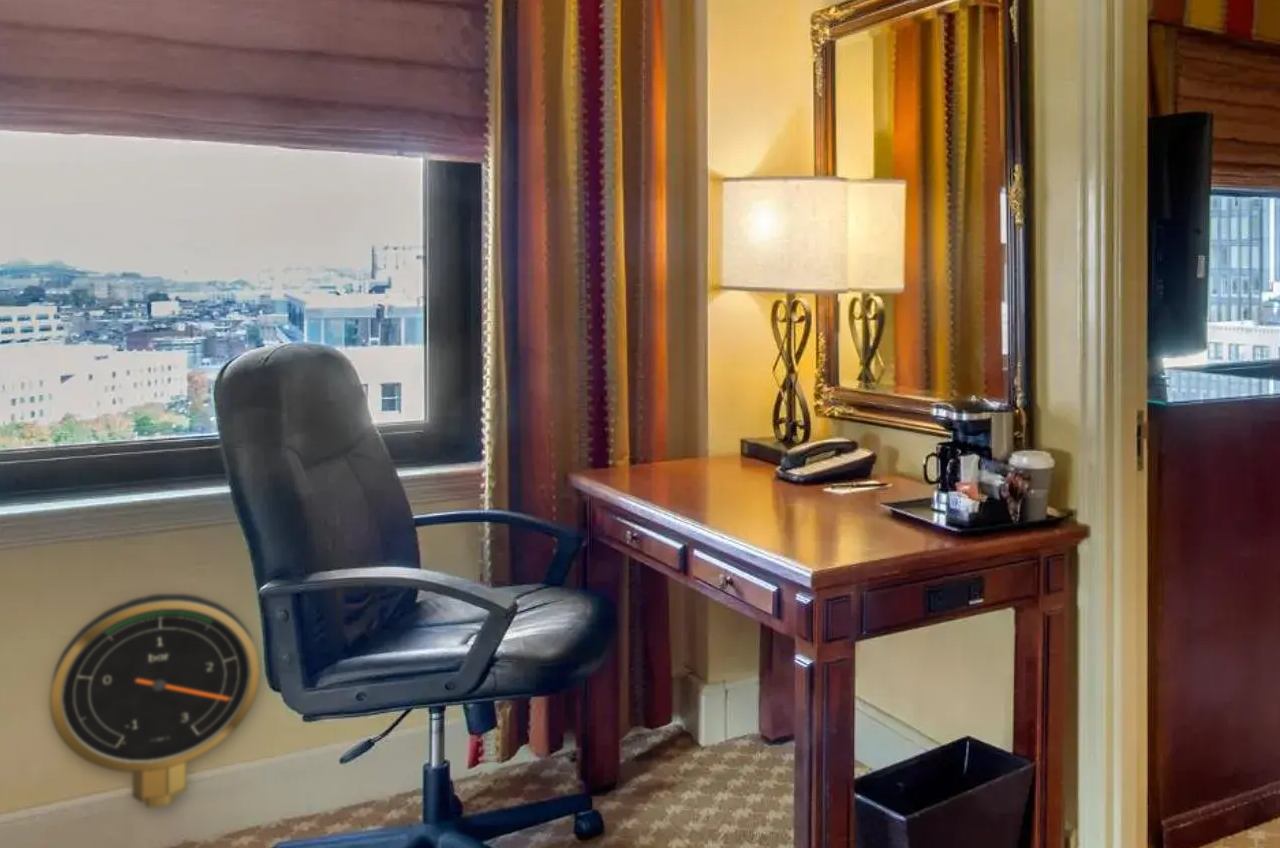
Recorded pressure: 2.5; bar
